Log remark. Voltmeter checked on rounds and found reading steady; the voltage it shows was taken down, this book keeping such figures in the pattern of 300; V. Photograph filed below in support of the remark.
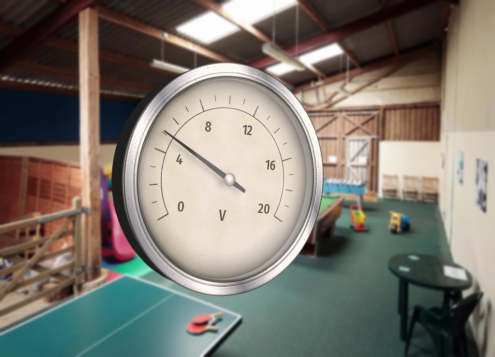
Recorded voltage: 5; V
